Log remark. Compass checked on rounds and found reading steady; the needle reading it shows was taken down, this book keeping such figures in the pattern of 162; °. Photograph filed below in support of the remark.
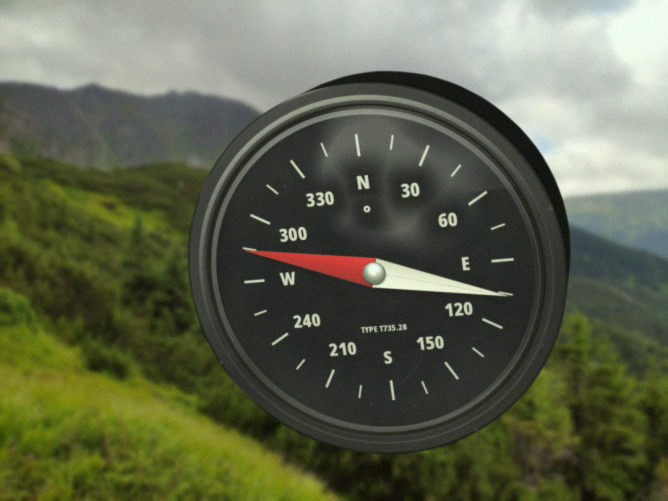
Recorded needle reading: 285; °
